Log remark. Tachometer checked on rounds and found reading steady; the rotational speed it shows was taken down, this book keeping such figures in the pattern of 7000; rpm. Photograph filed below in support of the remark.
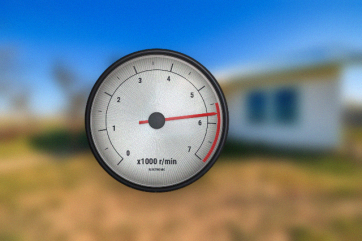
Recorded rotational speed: 5750; rpm
